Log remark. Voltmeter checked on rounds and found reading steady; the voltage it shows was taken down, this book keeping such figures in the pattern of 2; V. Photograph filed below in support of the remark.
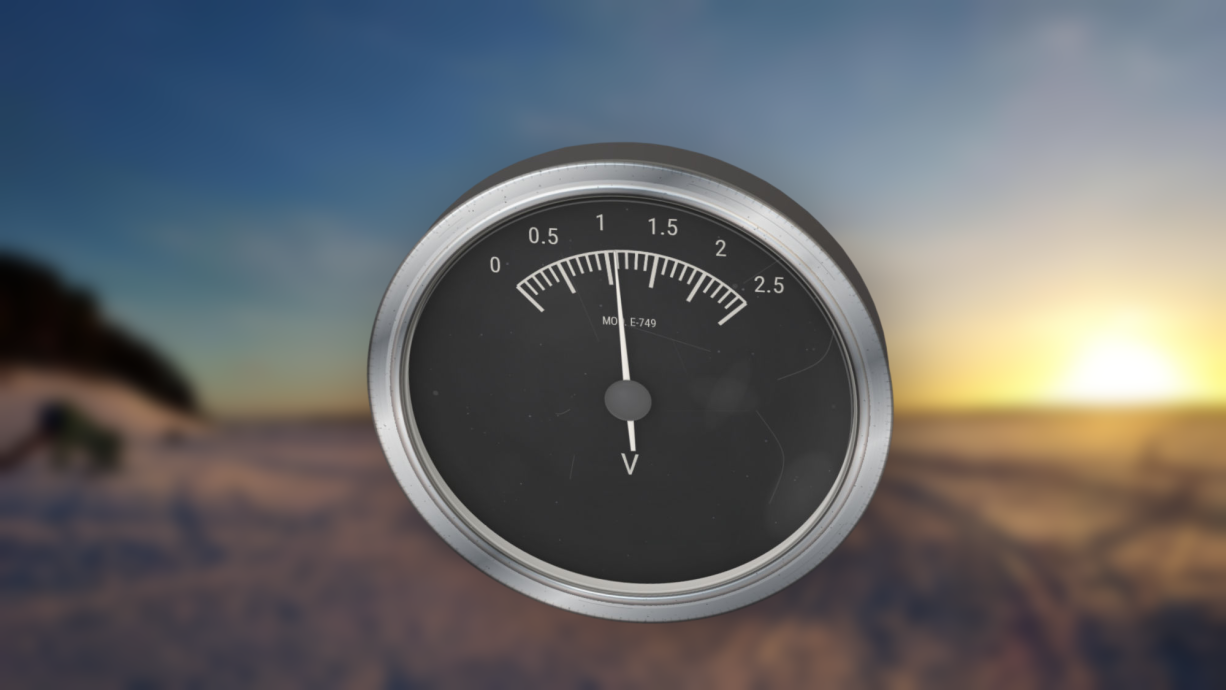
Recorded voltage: 1.1; V
